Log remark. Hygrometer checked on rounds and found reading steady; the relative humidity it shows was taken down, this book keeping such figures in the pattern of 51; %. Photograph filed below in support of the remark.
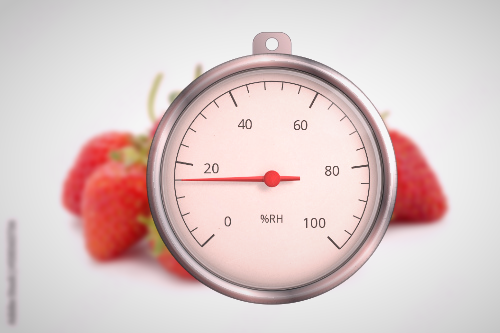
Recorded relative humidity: 16; %
